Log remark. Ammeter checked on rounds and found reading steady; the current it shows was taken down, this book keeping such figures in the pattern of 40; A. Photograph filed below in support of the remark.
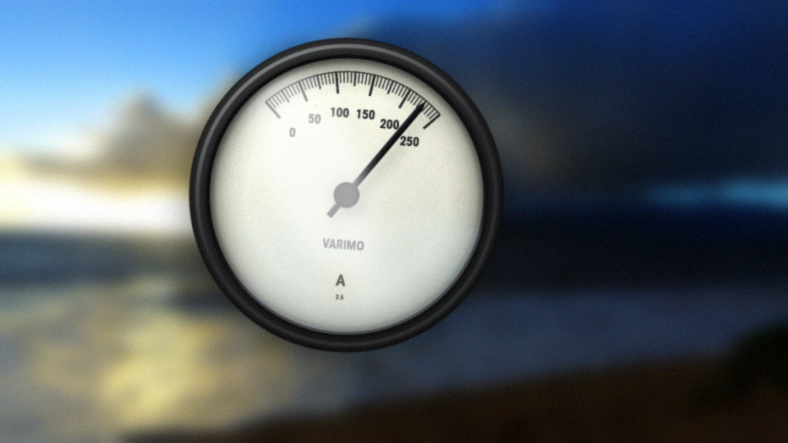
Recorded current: 225; A
